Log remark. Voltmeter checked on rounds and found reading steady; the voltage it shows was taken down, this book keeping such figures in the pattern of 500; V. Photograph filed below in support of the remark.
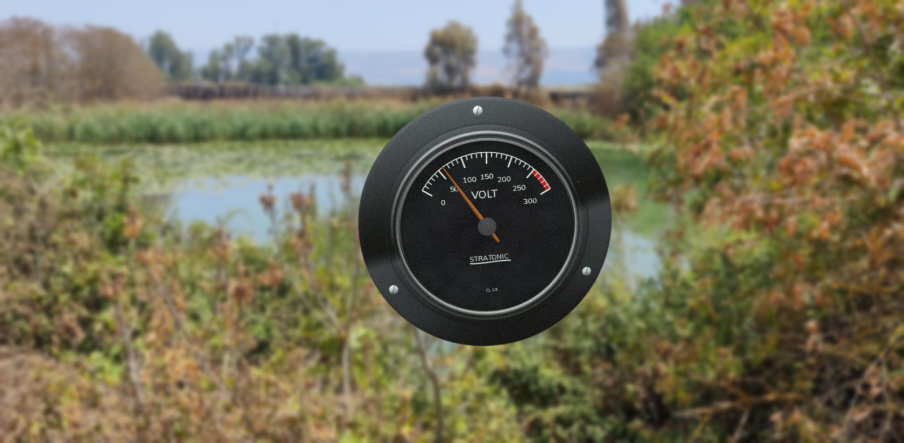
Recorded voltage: 60; V
